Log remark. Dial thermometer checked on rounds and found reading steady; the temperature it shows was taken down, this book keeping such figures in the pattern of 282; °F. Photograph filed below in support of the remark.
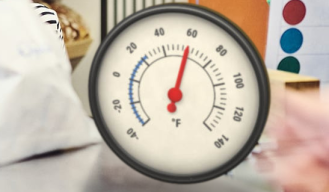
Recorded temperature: 60; °F
